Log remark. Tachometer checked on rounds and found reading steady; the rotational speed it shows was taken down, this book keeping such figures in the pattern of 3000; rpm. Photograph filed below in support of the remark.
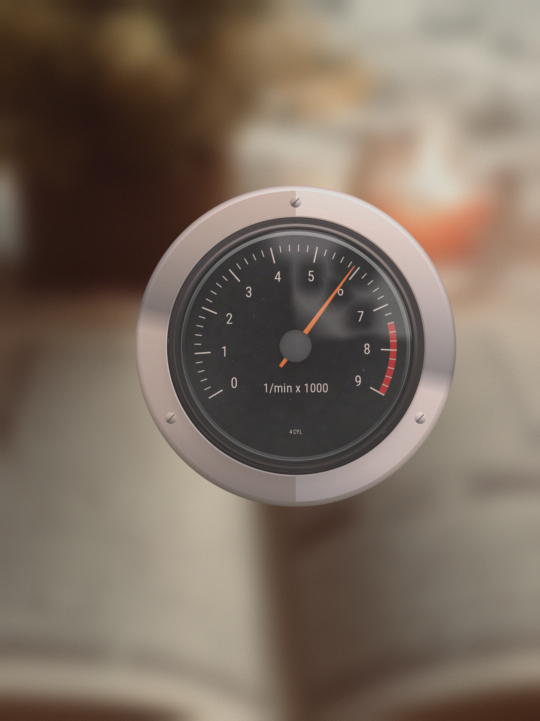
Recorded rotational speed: 5900; rpm
